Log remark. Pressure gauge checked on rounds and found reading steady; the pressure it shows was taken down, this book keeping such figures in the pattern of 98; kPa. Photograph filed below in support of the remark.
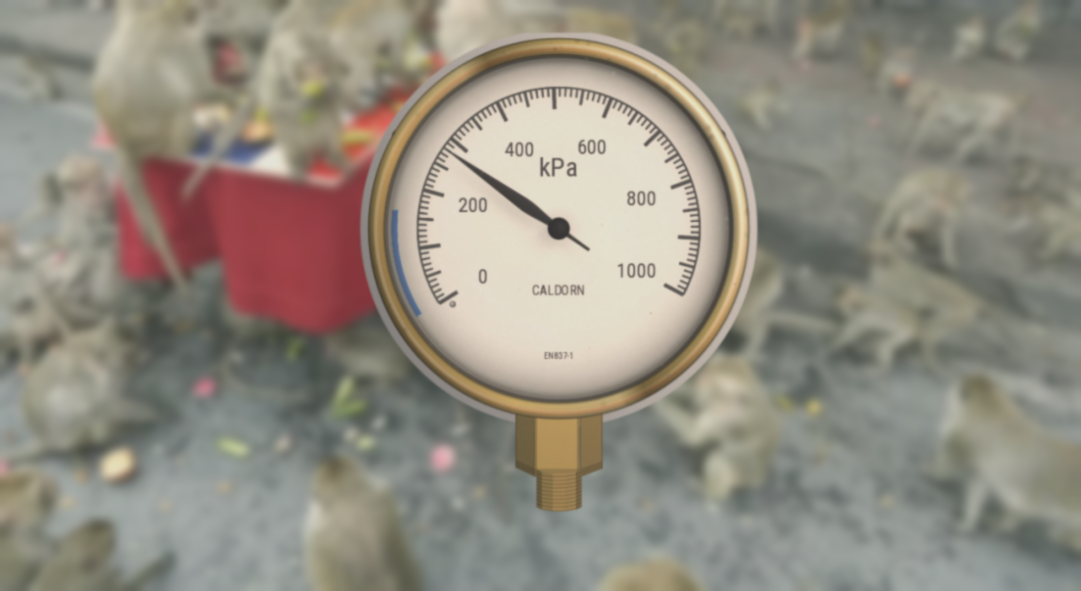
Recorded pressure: 280; kPa
